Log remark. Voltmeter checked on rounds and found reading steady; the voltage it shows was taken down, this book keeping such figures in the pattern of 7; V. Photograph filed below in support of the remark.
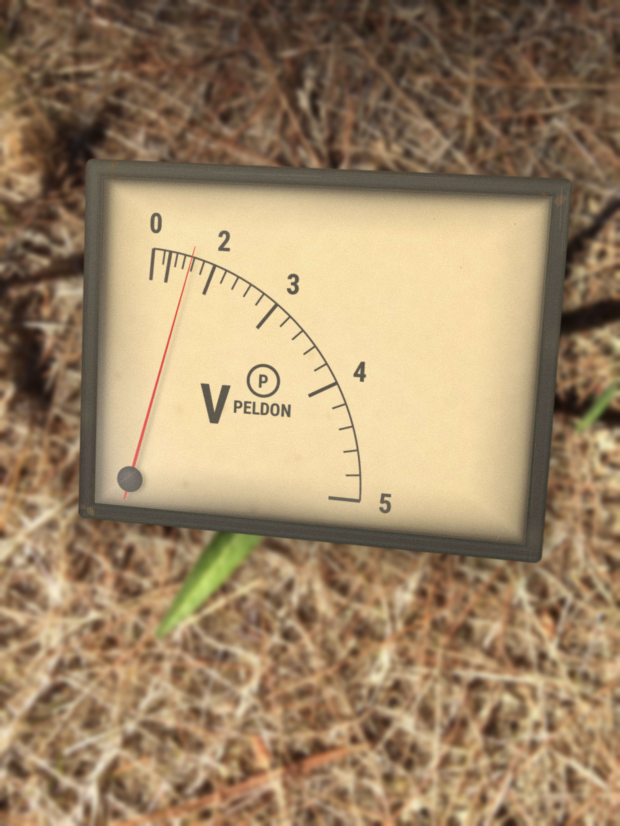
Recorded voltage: 1.6; V
